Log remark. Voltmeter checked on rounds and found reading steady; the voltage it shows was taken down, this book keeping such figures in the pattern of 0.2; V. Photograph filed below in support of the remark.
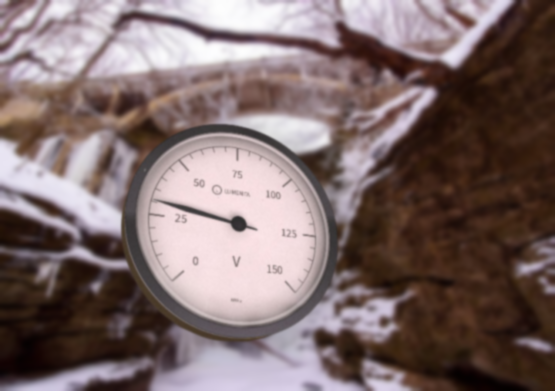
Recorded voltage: 30; V
